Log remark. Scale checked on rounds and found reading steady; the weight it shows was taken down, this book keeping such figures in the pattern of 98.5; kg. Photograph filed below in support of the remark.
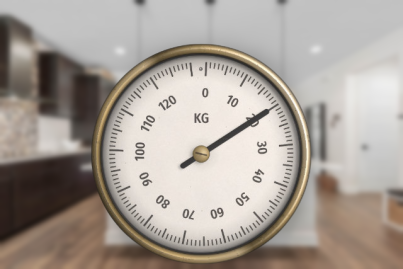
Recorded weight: 20; kg
